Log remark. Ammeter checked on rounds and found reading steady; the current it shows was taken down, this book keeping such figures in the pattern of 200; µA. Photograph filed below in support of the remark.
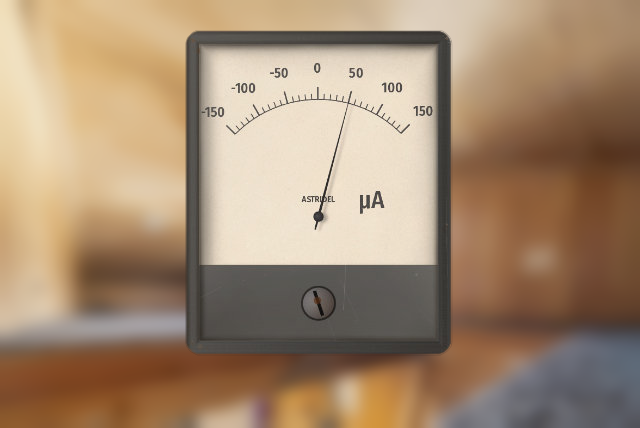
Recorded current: 50; µA
